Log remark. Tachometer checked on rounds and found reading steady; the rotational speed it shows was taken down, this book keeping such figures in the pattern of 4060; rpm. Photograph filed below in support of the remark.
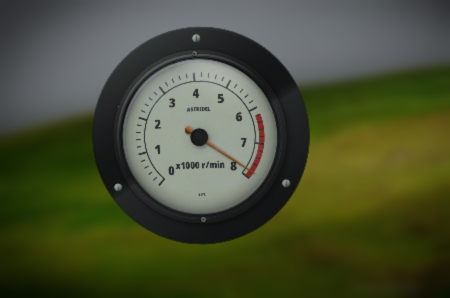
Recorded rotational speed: 7800; rpm
